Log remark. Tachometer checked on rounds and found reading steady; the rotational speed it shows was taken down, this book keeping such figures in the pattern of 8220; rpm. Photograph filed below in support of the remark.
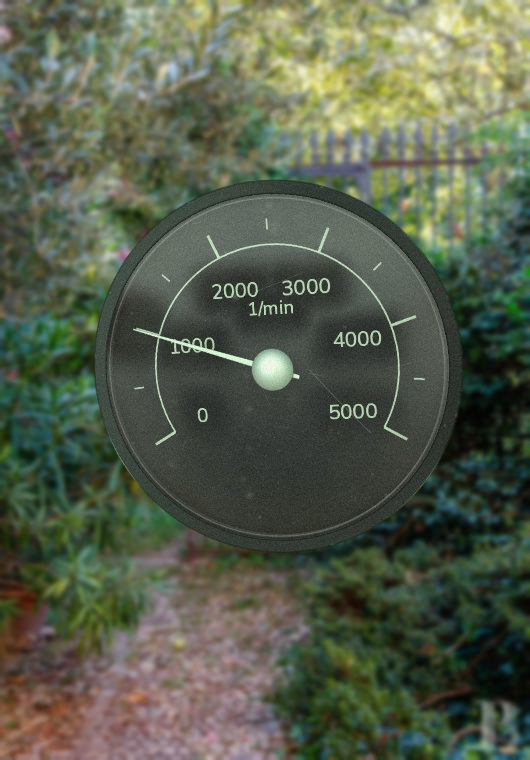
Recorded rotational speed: 1000; rpm
